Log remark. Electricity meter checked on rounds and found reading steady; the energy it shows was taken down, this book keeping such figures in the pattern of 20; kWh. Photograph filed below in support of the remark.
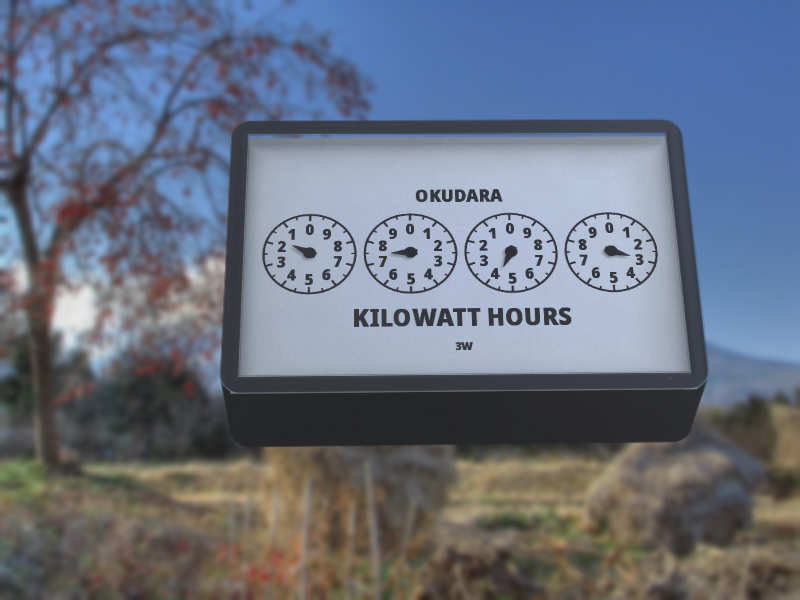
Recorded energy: 1743; kWh
